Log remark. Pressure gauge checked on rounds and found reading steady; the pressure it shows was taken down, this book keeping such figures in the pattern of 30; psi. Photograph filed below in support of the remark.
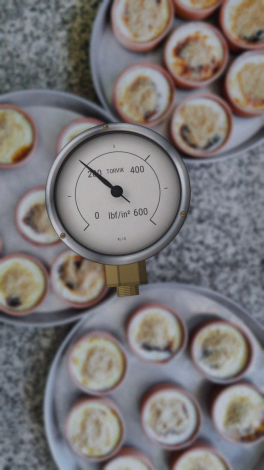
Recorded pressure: 200; psi
